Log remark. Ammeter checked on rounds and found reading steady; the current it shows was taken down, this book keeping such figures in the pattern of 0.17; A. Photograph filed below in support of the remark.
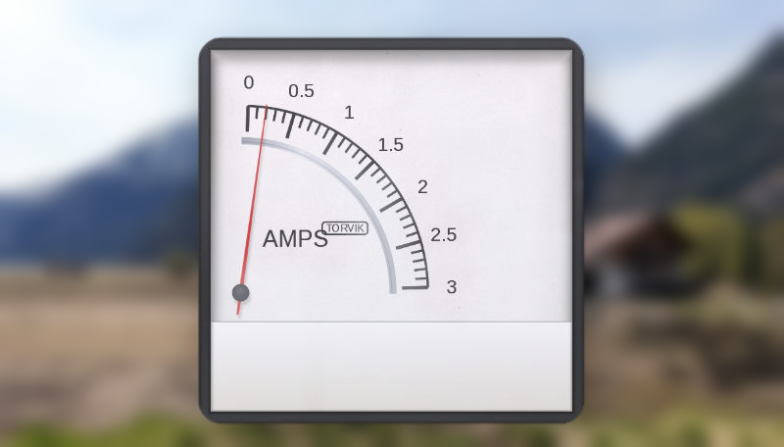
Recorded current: 0.2; A
